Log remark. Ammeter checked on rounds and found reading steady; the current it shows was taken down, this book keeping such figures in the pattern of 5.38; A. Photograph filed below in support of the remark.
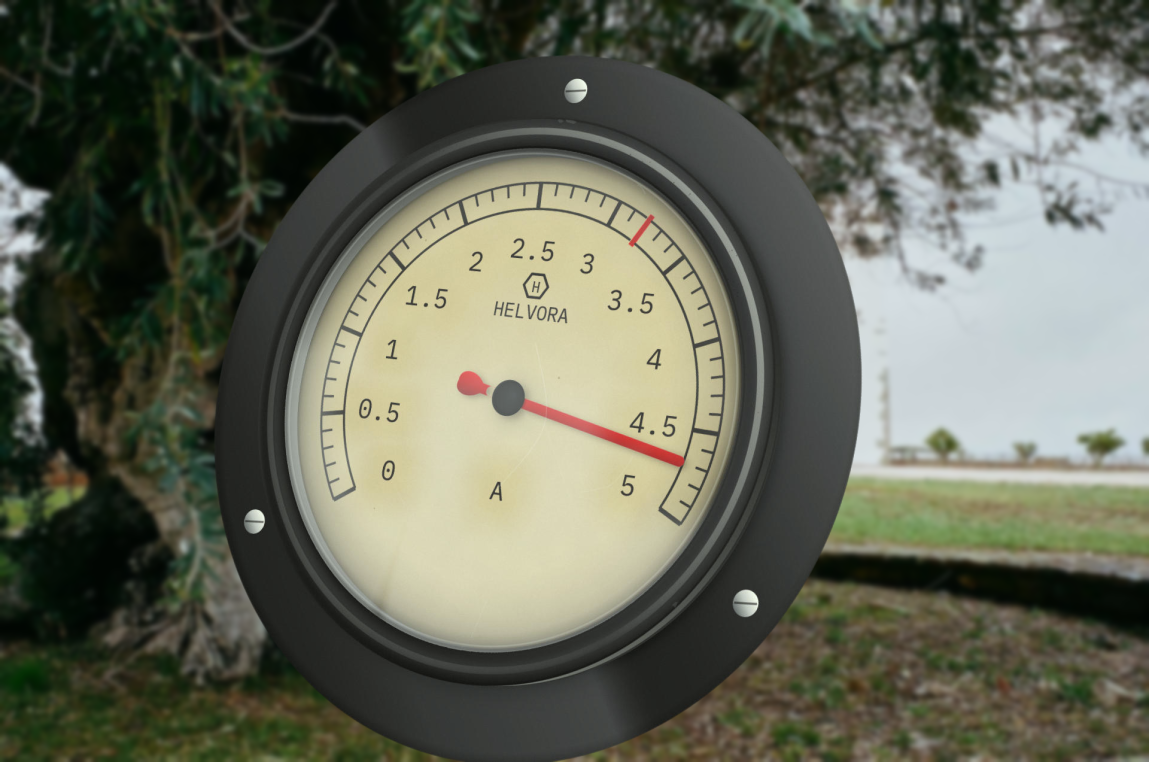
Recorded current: 4.7; A
